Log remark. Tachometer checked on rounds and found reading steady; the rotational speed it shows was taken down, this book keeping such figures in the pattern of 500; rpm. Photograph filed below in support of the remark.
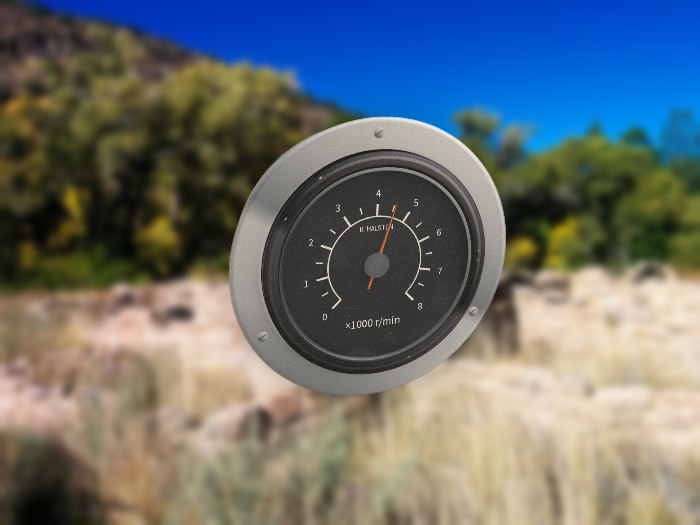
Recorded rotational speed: 4500; rpm
